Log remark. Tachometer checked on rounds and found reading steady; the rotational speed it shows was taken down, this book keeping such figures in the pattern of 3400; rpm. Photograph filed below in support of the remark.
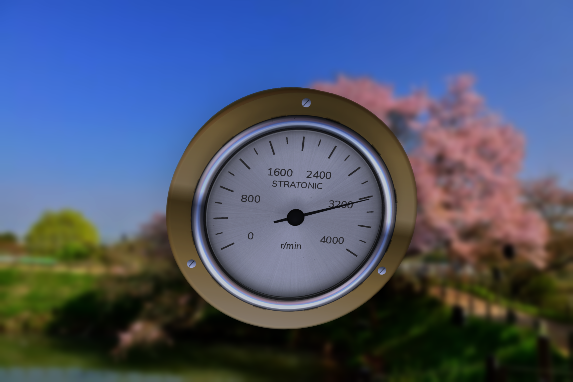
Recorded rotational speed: 3200; rpm
